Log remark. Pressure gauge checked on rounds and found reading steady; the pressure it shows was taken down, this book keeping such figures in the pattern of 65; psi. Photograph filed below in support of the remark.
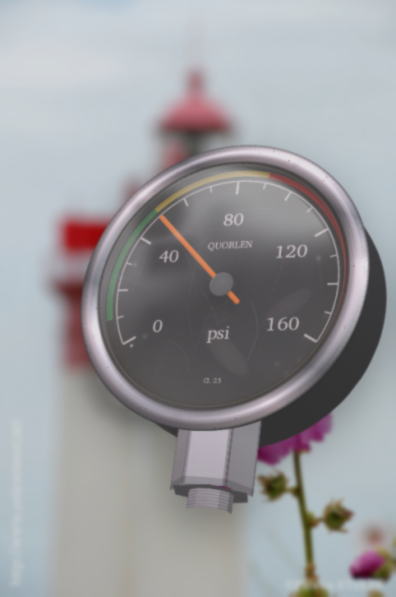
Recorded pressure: 50; psi
